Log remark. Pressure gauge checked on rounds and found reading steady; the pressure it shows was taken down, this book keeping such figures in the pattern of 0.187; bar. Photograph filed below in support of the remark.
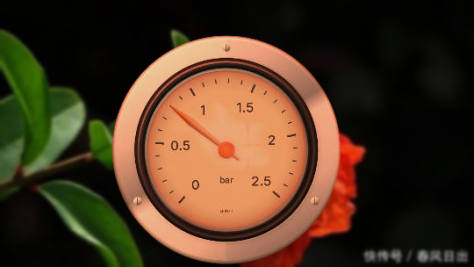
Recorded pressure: 0.8; bar
